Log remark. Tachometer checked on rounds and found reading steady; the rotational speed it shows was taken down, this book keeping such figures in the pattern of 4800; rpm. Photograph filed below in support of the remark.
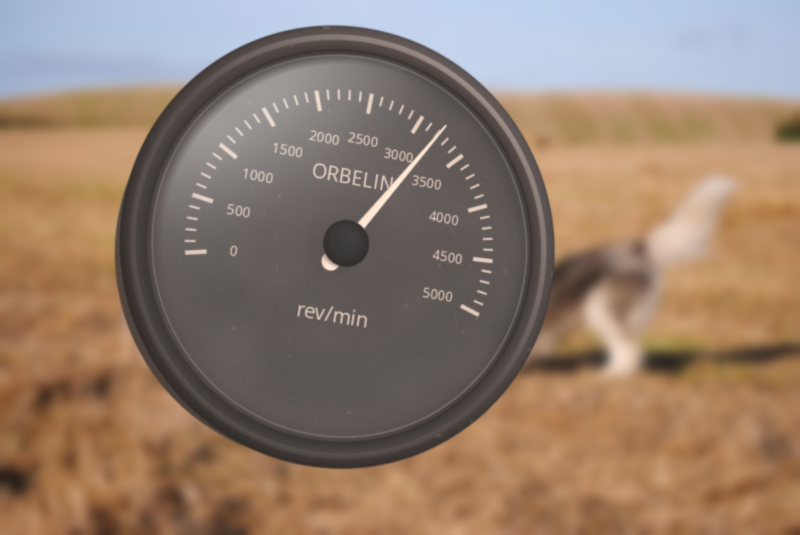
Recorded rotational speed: 3200; rpm
